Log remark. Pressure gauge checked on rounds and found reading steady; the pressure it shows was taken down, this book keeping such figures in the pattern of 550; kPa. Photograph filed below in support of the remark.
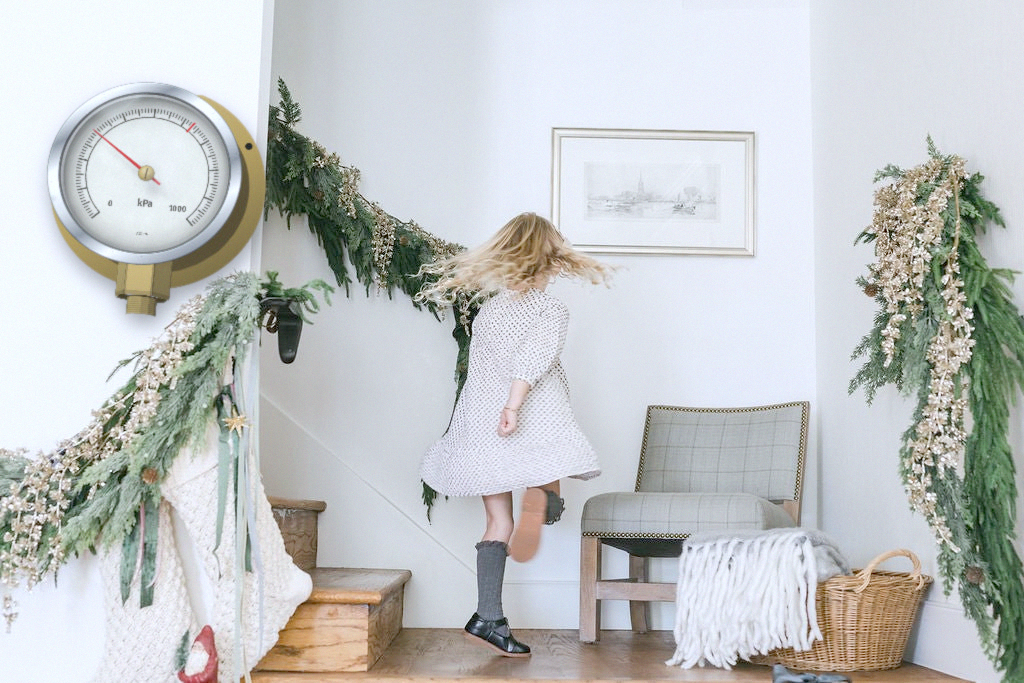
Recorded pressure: 300; kPa
